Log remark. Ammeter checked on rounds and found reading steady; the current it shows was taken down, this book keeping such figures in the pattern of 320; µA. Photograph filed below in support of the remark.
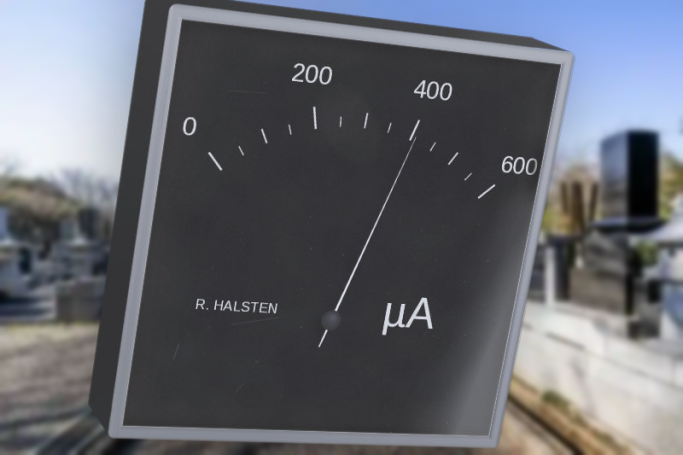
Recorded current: 400; µA
